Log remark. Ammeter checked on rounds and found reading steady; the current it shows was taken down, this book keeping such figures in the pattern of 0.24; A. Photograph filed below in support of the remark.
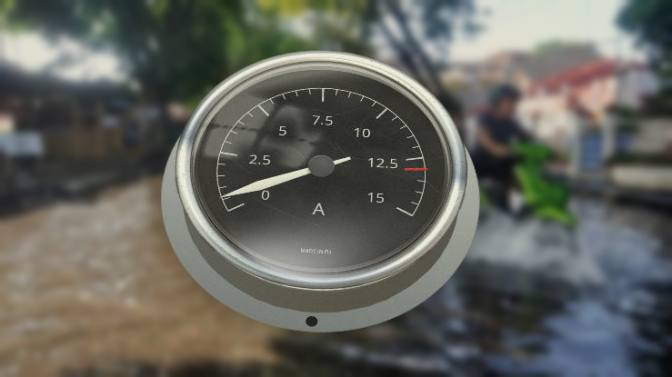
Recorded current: 0.5; A
